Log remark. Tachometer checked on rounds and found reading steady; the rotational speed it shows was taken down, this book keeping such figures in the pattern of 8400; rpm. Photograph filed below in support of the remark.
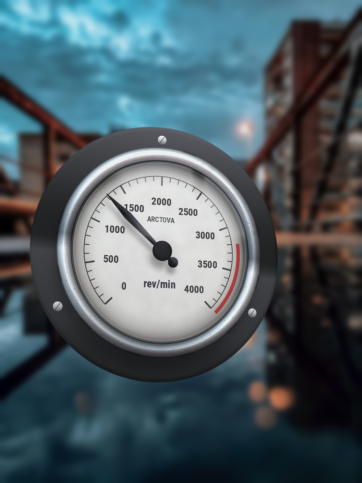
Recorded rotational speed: 1300; rpm
